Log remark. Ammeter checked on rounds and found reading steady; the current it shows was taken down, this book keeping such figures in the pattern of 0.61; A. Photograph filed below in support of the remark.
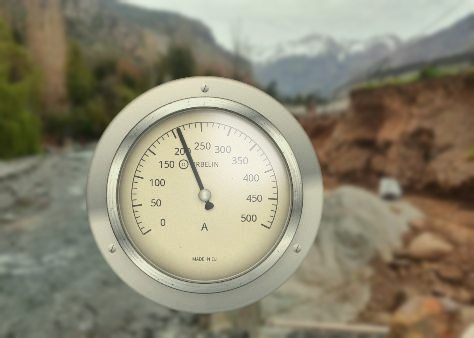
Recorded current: 210; A
